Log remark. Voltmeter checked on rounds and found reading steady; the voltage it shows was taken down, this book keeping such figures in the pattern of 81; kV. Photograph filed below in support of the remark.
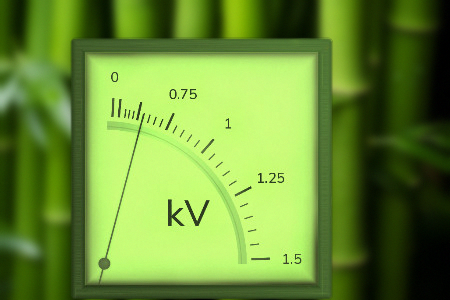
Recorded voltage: 0.55; kV
